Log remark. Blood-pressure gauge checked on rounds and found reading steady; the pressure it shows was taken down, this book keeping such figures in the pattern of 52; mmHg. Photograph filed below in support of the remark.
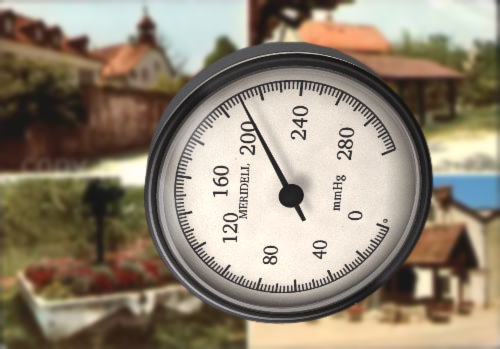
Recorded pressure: 210; mmHg
